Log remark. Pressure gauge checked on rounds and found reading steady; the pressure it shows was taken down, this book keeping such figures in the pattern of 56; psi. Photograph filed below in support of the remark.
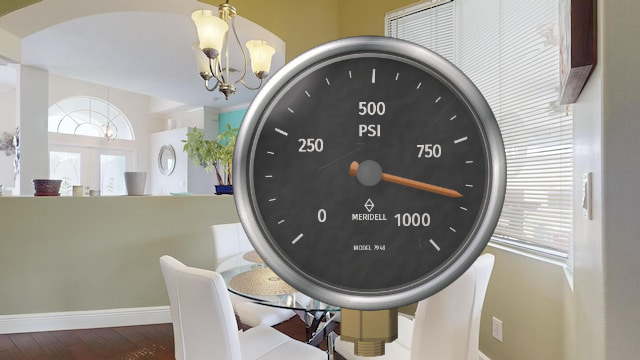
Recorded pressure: 875; psi
